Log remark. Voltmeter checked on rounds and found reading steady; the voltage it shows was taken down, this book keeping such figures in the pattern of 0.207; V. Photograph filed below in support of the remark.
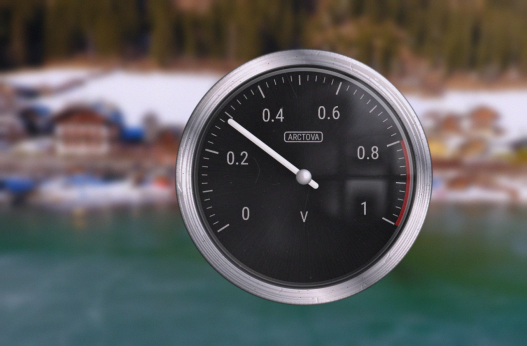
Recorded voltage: 0.29; V
